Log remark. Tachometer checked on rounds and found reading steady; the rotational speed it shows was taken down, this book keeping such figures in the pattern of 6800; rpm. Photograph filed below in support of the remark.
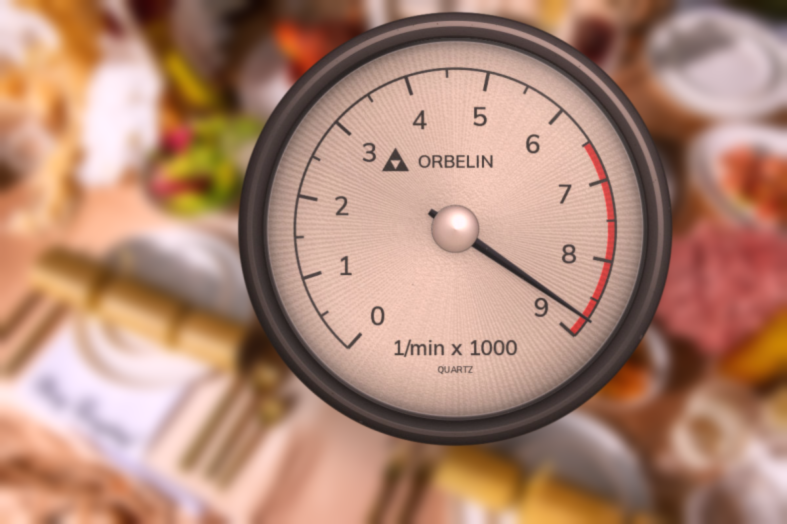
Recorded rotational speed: 8750; rpm
